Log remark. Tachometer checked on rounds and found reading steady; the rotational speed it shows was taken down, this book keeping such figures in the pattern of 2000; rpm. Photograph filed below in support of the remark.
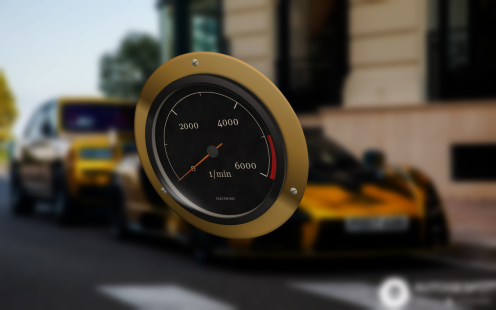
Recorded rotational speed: 0; rpm
